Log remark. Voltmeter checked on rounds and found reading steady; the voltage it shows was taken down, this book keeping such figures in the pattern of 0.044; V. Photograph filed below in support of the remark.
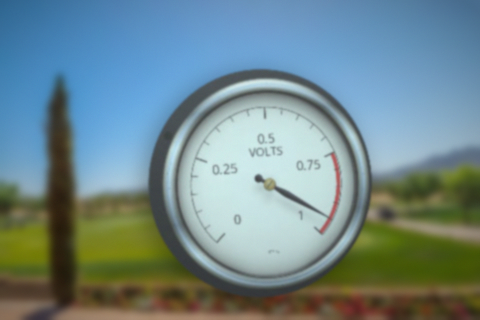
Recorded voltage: 0.95; V
